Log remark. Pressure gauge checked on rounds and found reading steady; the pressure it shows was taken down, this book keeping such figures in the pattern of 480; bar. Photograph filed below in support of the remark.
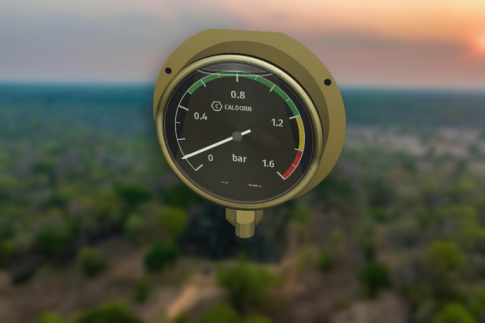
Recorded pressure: 0.1; bar
